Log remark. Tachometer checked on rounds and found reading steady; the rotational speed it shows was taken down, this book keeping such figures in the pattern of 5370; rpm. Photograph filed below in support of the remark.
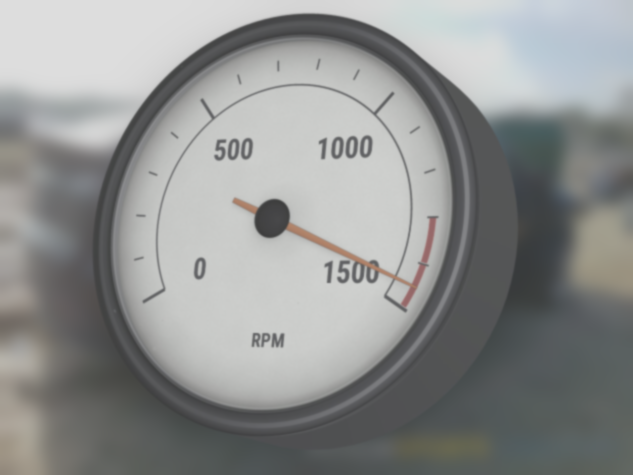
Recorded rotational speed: 1450; rpm
